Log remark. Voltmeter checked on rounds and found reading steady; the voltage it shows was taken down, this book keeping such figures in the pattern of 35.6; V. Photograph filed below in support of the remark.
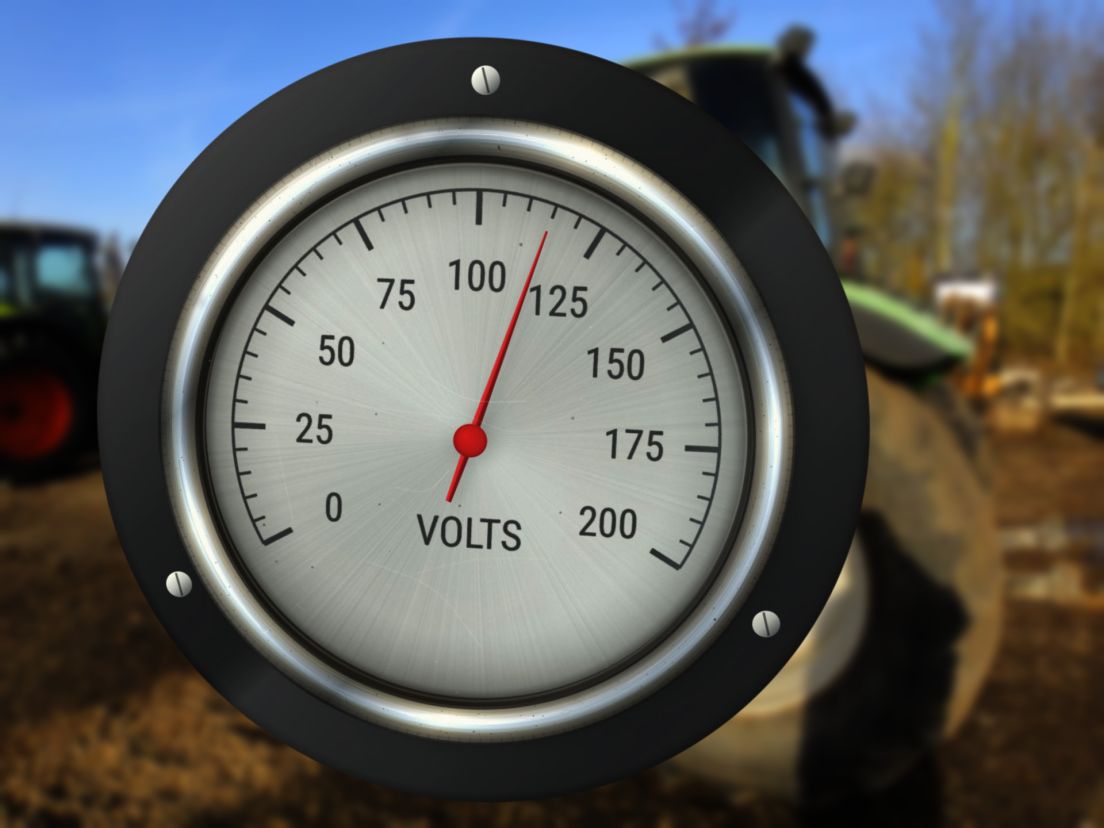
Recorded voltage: 115; V
